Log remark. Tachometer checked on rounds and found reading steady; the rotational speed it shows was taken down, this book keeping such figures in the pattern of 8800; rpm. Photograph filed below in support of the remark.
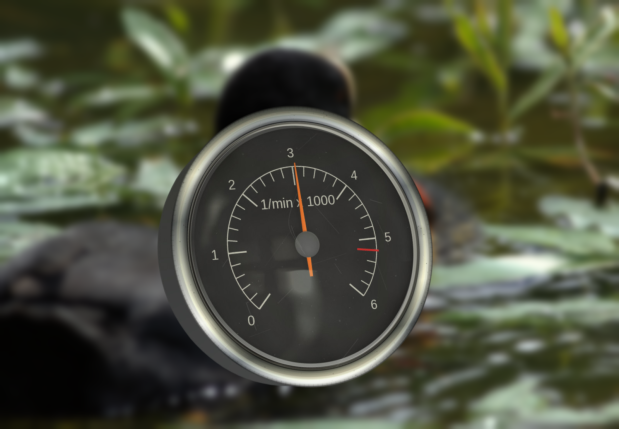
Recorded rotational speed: 3000; rpm
